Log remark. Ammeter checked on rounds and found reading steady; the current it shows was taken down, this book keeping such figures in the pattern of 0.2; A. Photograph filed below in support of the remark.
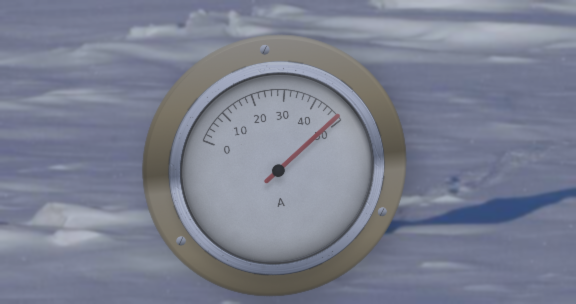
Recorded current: 48; A
